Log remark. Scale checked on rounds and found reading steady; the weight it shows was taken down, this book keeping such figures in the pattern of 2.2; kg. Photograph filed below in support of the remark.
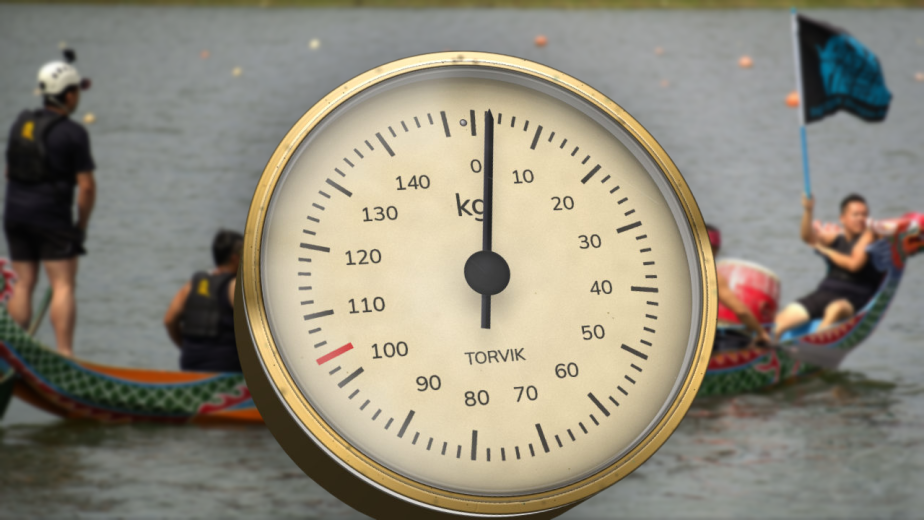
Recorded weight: 2; kg
